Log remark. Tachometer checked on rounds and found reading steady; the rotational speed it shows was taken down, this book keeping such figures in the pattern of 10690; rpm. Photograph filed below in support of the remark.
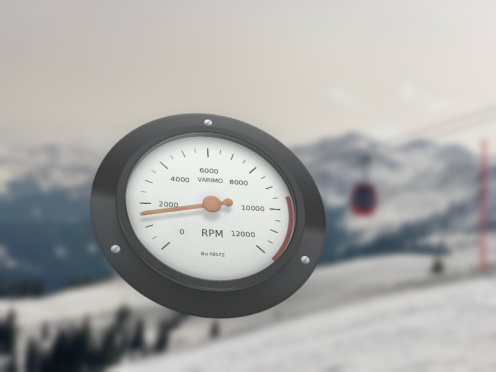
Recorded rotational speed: 1500; rpm
